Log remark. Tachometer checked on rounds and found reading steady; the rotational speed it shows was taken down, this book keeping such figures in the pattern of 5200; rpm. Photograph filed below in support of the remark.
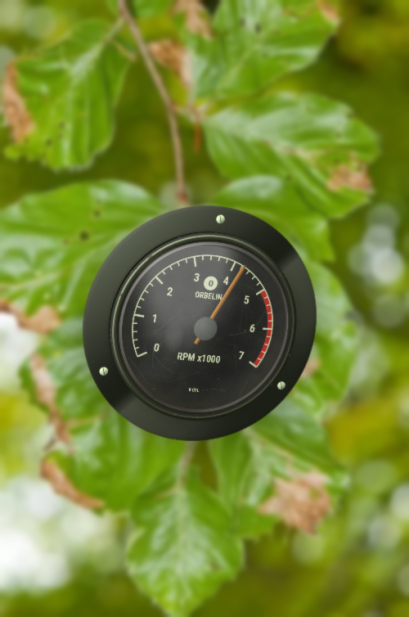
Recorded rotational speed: 4200; rpm
